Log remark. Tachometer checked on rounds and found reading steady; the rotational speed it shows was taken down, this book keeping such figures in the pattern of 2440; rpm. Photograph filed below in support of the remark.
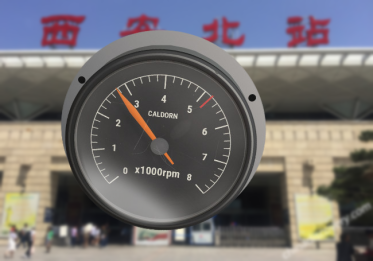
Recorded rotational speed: 2800; rpm
